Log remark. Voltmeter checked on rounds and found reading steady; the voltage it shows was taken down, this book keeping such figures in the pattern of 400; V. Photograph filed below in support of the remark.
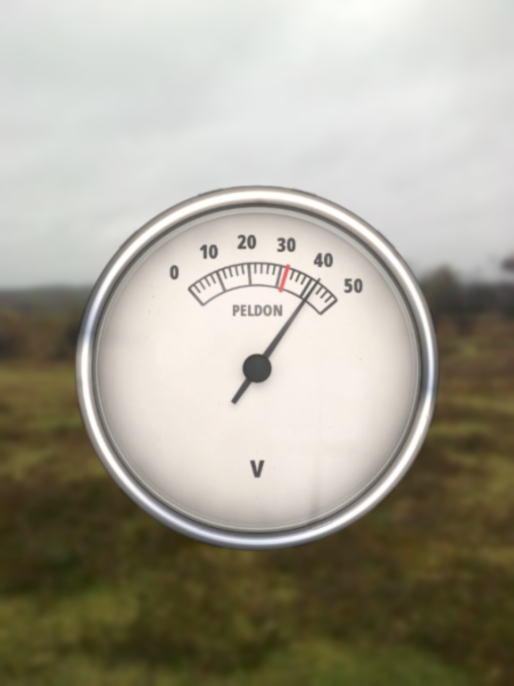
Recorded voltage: 42; V
